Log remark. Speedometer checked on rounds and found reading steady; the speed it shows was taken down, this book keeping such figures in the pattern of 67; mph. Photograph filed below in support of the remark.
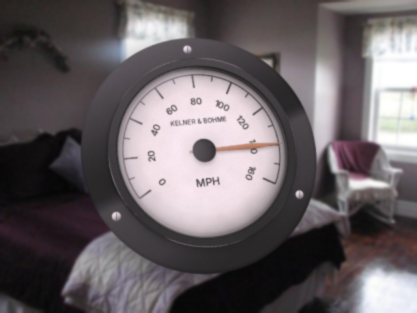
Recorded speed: 140; mph
